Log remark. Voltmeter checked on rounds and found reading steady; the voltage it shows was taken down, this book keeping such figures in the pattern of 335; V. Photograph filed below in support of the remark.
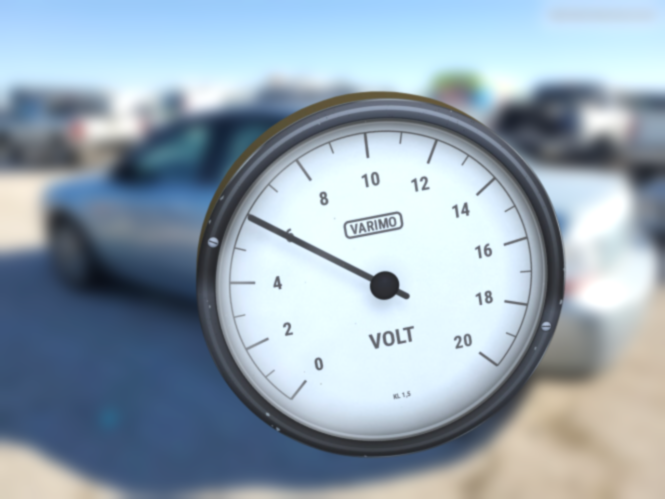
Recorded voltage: 6; V
